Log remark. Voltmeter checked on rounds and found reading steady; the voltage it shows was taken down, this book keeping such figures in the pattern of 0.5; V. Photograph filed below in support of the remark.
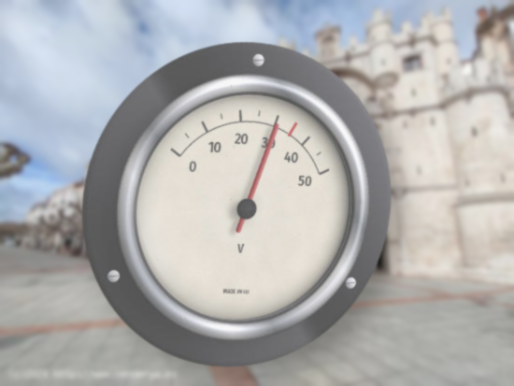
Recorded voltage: 30; V
